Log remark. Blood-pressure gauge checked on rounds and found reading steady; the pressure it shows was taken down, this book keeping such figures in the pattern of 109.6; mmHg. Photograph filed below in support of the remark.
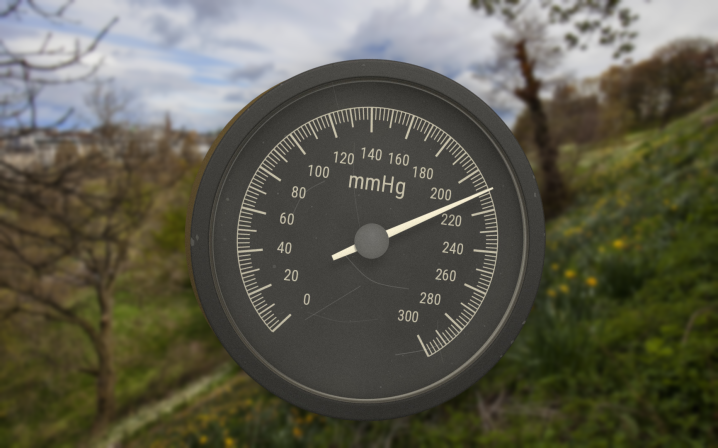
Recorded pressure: 210; mmHg
